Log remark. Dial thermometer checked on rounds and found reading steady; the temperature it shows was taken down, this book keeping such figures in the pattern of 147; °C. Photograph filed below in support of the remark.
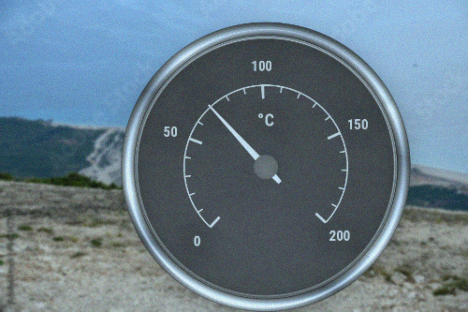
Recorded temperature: 70; °C
